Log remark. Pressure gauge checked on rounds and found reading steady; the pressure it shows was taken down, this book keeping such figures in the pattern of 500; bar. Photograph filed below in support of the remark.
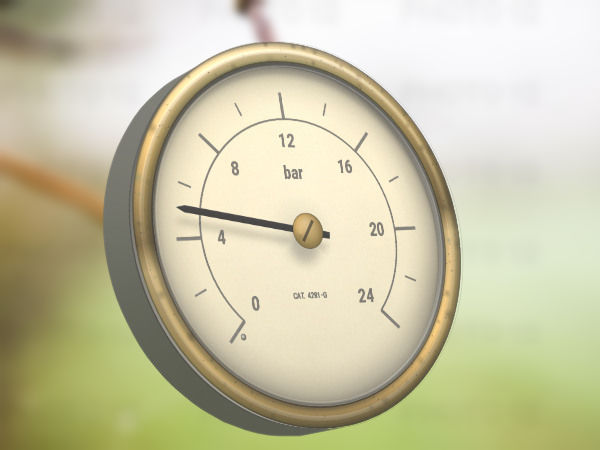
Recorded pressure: 5; bar
